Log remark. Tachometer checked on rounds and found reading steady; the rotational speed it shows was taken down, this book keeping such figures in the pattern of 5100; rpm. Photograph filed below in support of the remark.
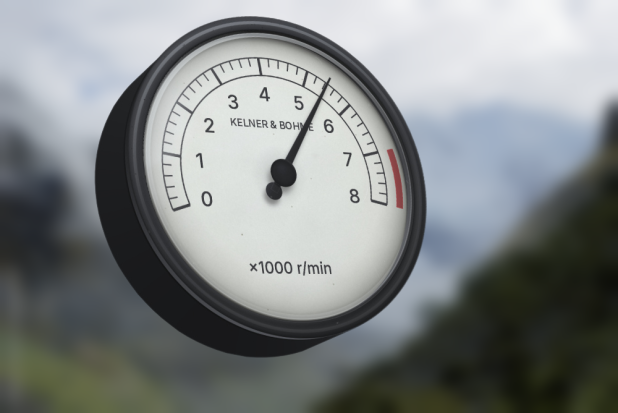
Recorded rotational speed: 5400; rpm
